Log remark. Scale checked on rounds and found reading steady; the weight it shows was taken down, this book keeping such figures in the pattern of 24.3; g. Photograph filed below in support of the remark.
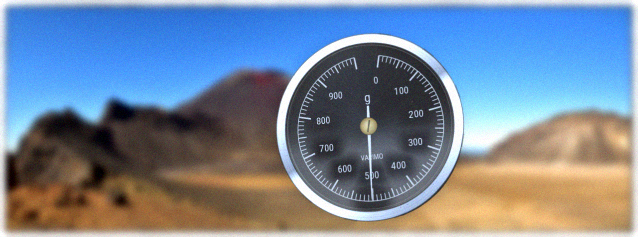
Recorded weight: 500; g
